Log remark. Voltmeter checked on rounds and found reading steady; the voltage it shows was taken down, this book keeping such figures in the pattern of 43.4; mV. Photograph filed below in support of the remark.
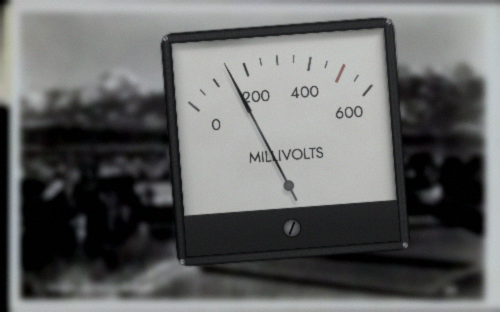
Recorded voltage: 150; mV
